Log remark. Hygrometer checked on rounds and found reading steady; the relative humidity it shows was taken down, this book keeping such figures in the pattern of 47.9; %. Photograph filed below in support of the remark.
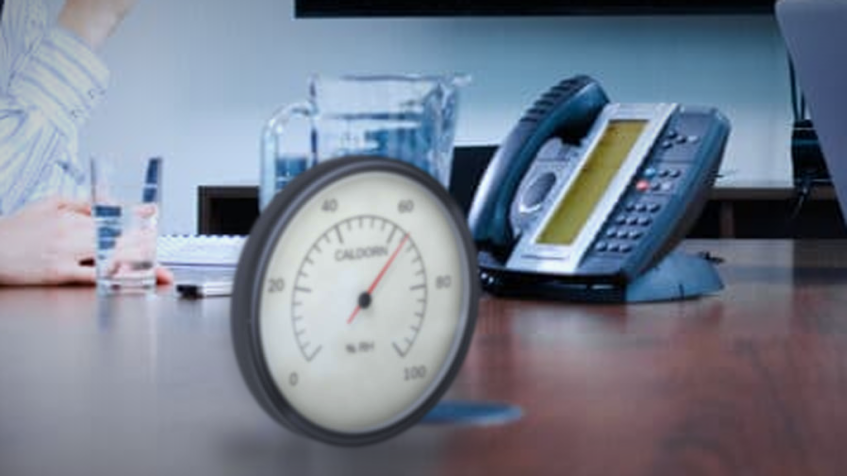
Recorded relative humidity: 64; %
